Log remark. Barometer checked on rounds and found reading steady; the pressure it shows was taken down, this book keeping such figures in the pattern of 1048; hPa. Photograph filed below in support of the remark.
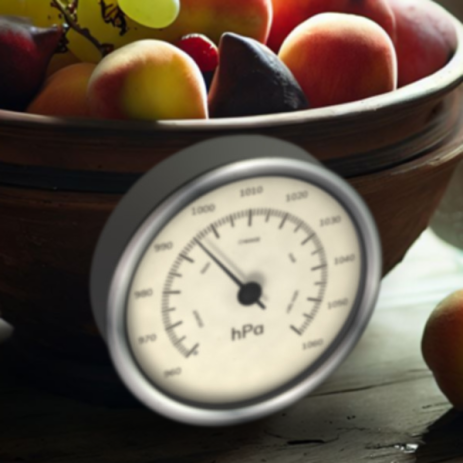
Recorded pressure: 995; hPa
